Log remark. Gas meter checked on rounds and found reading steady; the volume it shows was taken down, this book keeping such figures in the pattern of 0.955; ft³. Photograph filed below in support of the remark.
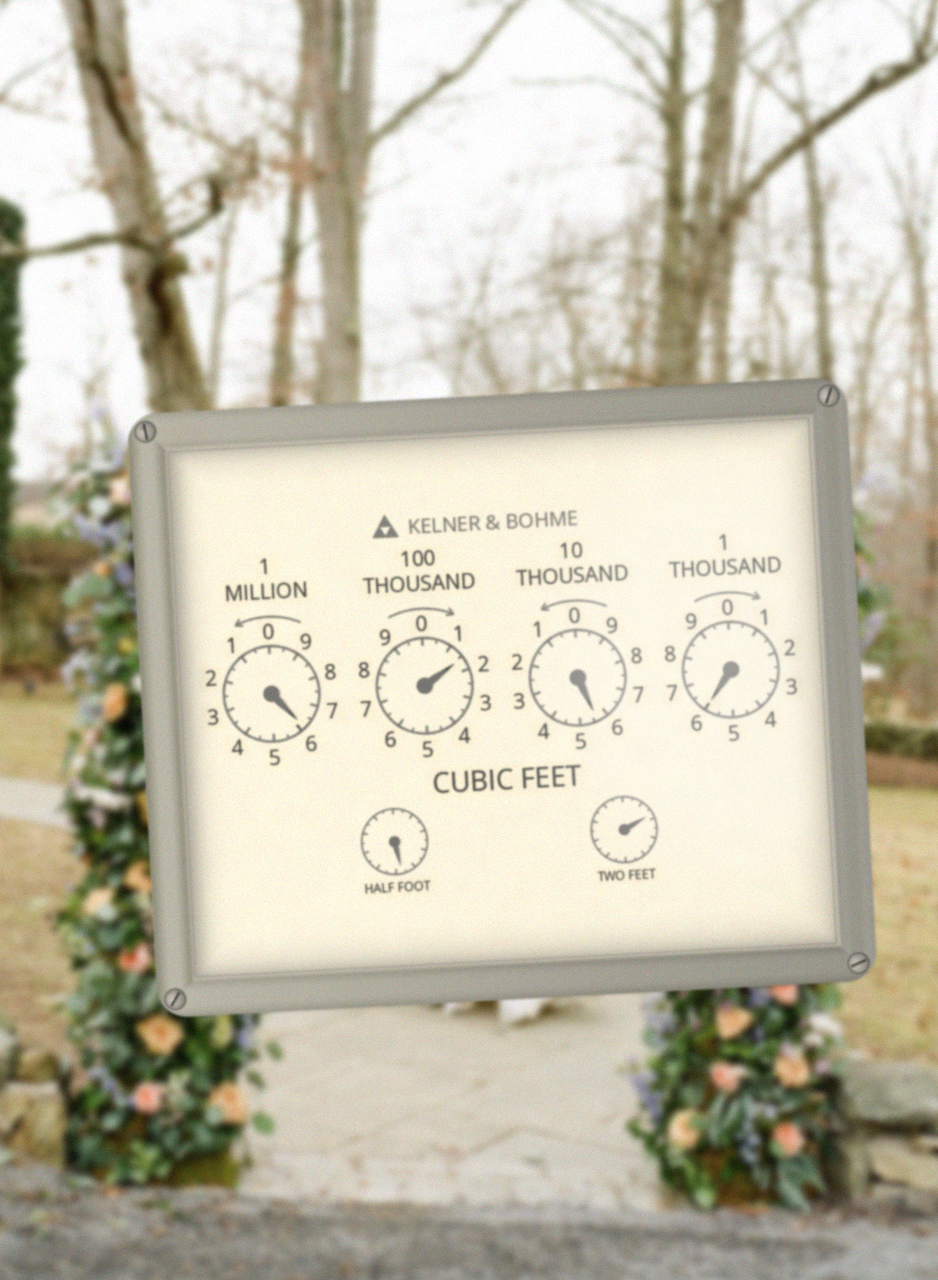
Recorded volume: 615600; ft³
